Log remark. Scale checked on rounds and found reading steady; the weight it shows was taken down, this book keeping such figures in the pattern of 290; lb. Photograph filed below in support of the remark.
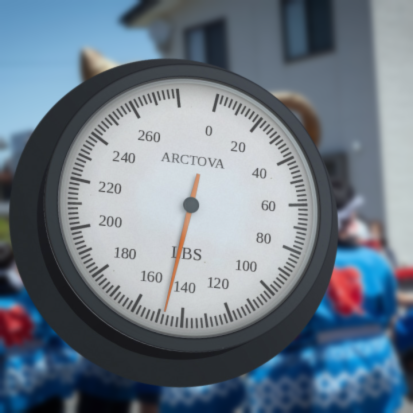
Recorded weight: 148; lb
